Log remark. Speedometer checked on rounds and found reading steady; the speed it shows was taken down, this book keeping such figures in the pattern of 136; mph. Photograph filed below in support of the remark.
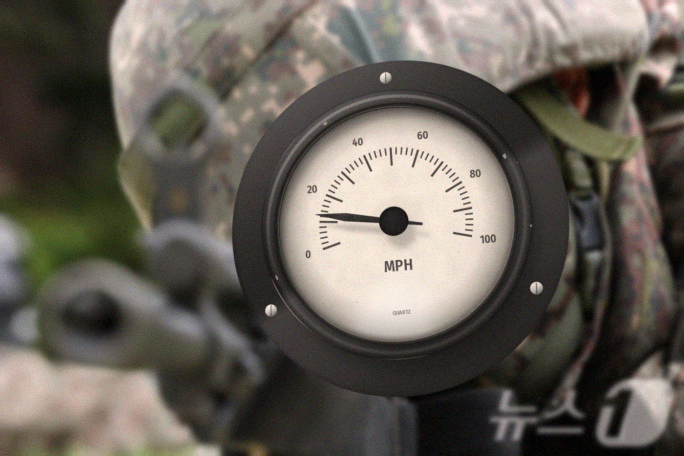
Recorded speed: 12; mph
